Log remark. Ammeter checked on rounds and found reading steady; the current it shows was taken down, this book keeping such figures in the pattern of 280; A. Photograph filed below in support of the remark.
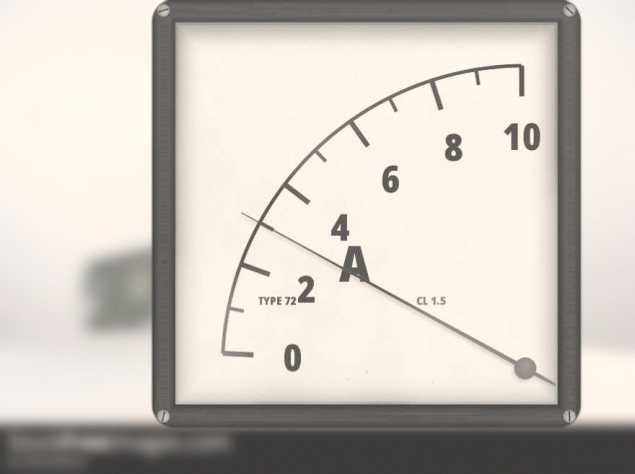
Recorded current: 3; A
